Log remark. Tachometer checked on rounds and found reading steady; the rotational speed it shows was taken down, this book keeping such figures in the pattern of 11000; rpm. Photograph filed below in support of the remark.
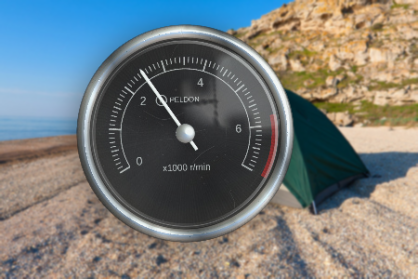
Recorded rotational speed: 2500; rpm
